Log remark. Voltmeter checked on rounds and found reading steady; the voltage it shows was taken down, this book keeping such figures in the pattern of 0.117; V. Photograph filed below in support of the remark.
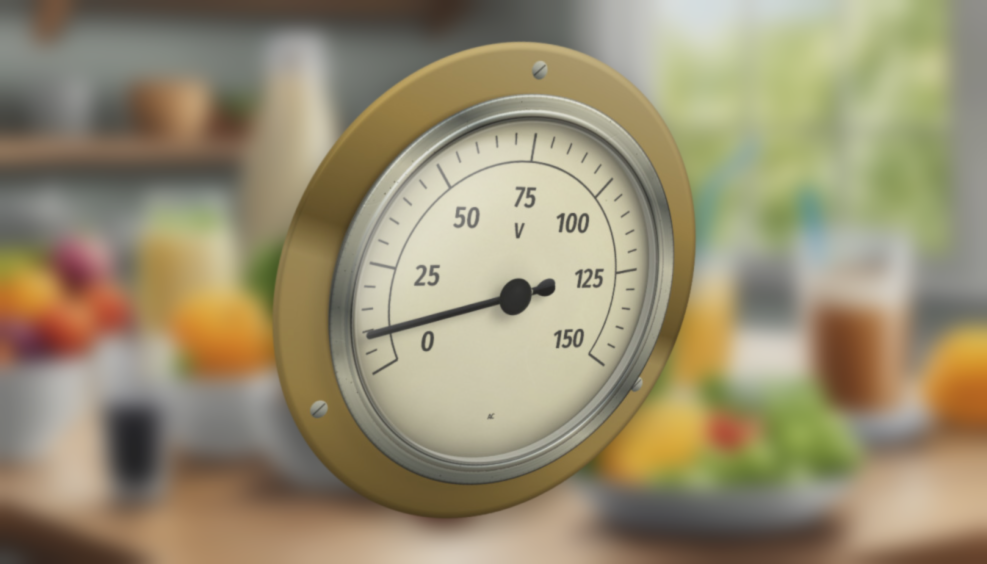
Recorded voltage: 10; V
